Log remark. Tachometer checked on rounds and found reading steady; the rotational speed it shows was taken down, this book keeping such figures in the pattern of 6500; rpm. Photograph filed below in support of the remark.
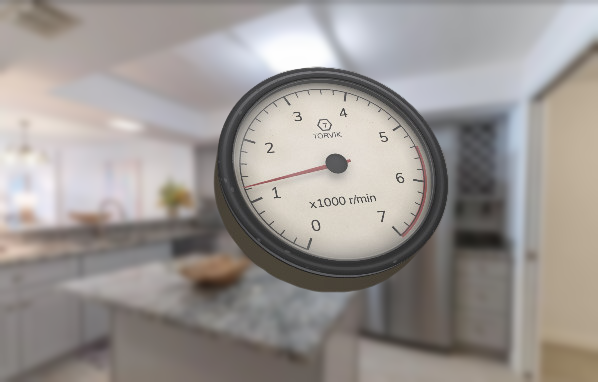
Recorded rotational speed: 1200; rpm
